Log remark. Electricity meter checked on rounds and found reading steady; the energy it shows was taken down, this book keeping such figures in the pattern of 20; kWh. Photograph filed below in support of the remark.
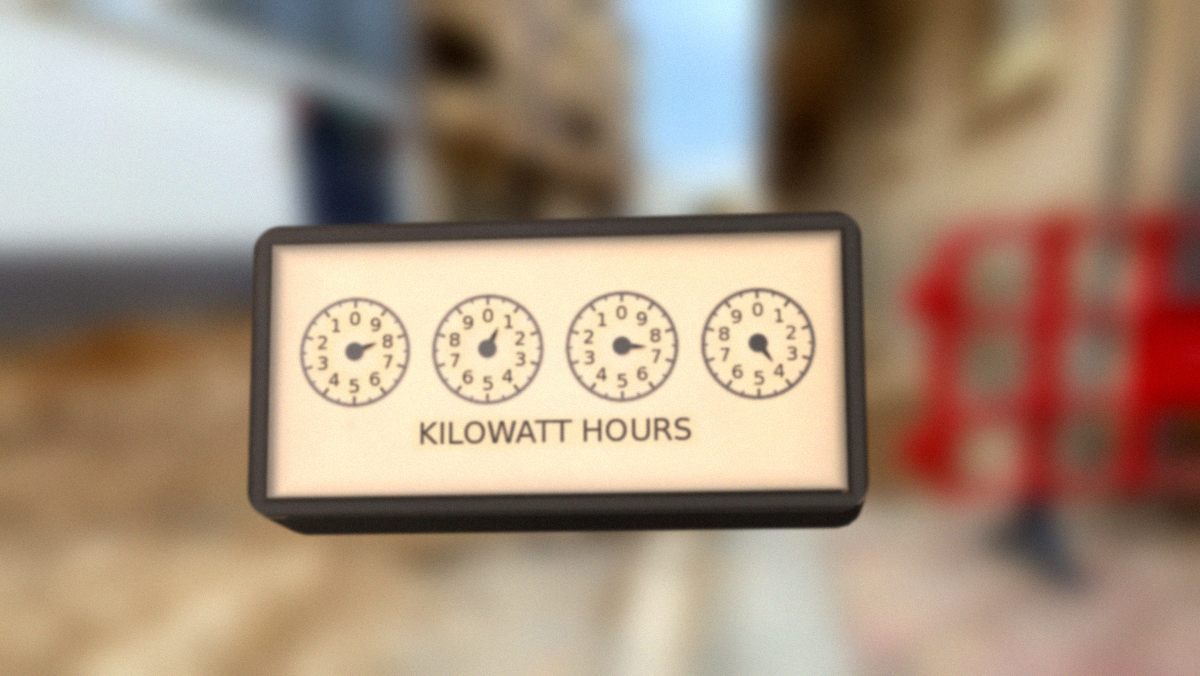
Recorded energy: 8074; kWh
